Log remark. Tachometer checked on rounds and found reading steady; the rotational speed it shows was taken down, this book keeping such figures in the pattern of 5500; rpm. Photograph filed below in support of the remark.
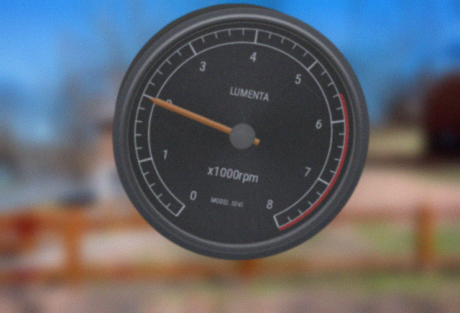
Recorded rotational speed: 2000; rpm
